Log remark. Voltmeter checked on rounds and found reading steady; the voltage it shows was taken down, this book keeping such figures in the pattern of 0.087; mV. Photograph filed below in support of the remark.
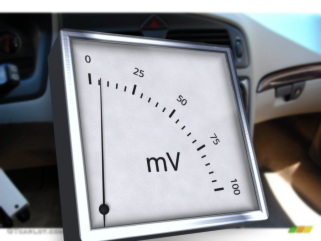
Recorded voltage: 5; mV
